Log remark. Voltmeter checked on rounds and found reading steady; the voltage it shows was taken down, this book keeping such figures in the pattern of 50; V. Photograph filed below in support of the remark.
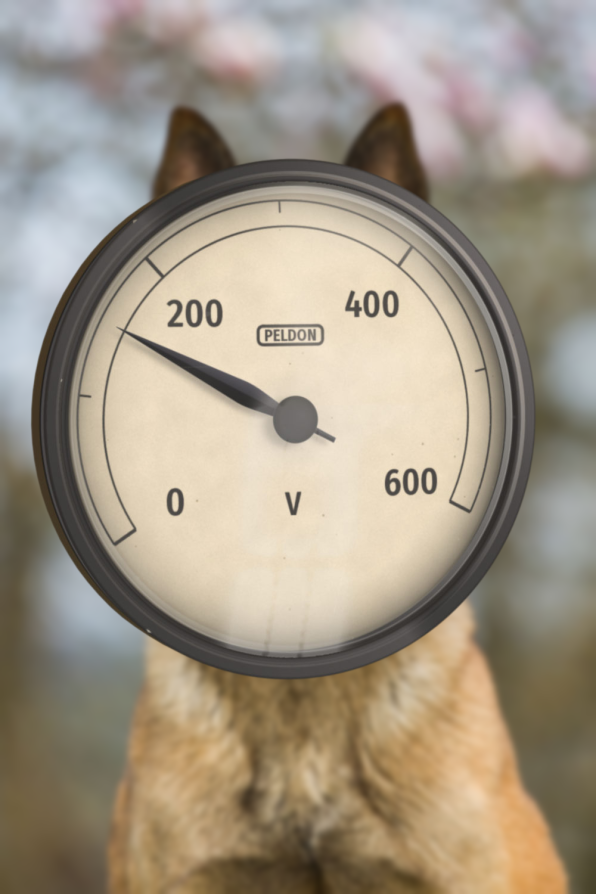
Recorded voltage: 150; V
